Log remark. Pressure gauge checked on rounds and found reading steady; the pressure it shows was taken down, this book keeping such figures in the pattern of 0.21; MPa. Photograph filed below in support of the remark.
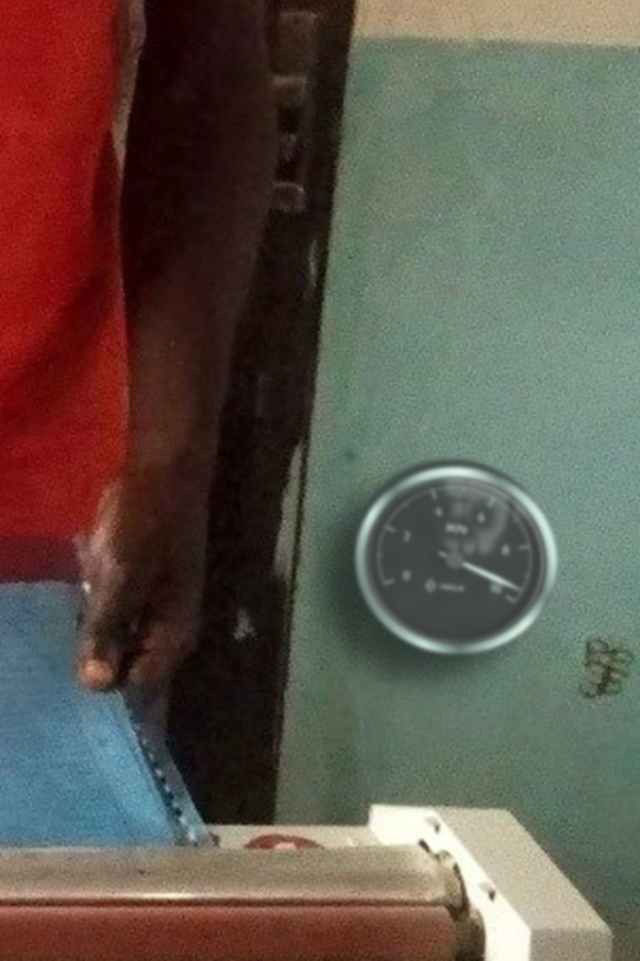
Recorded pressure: 9.5; MPa
